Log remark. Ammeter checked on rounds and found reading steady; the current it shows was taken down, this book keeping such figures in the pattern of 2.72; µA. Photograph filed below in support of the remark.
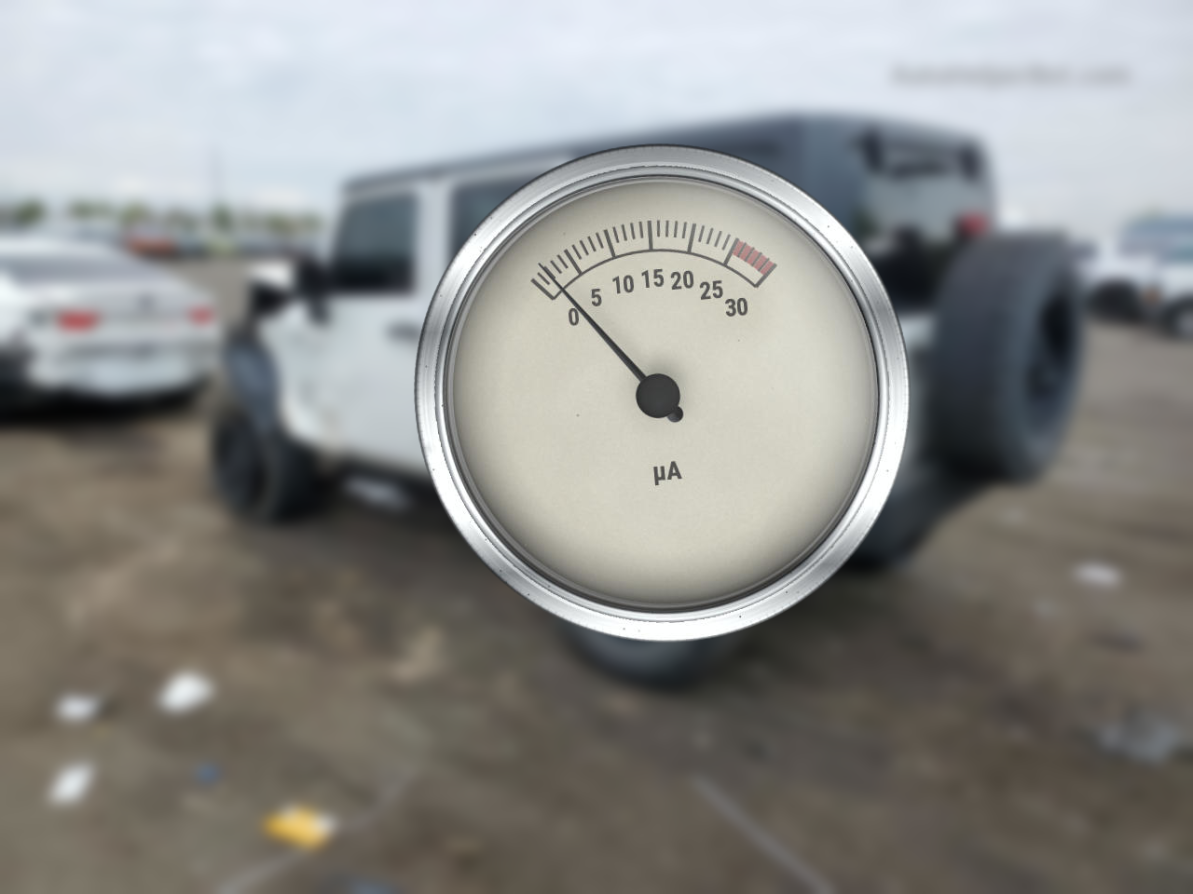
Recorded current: 2; µA
